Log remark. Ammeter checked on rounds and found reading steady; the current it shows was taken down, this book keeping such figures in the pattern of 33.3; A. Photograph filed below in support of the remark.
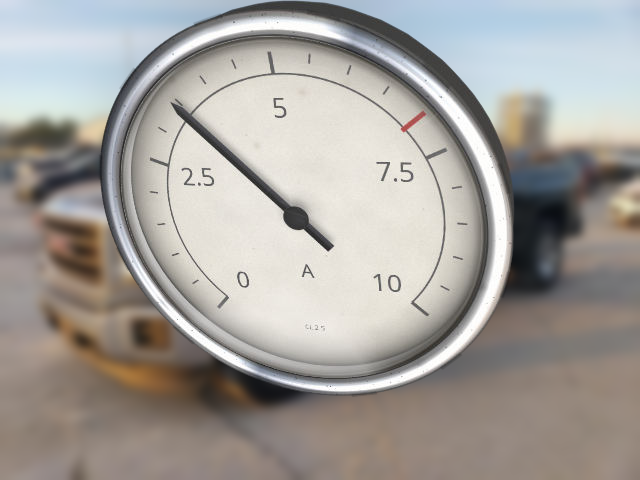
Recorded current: 3.5; A
